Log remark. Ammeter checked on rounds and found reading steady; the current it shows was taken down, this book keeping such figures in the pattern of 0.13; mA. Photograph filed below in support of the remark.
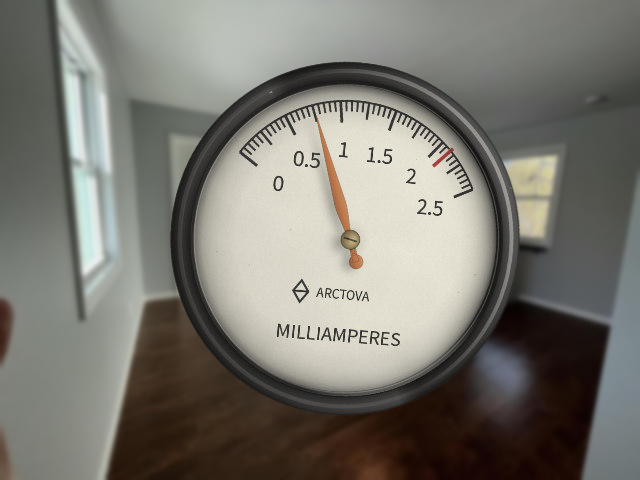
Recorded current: 0.75; mA
